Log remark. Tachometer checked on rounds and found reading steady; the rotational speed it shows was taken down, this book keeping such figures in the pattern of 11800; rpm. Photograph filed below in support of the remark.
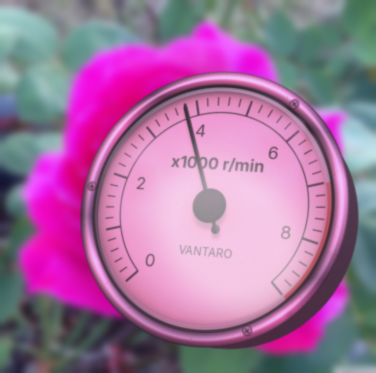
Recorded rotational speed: 3800; rpm
